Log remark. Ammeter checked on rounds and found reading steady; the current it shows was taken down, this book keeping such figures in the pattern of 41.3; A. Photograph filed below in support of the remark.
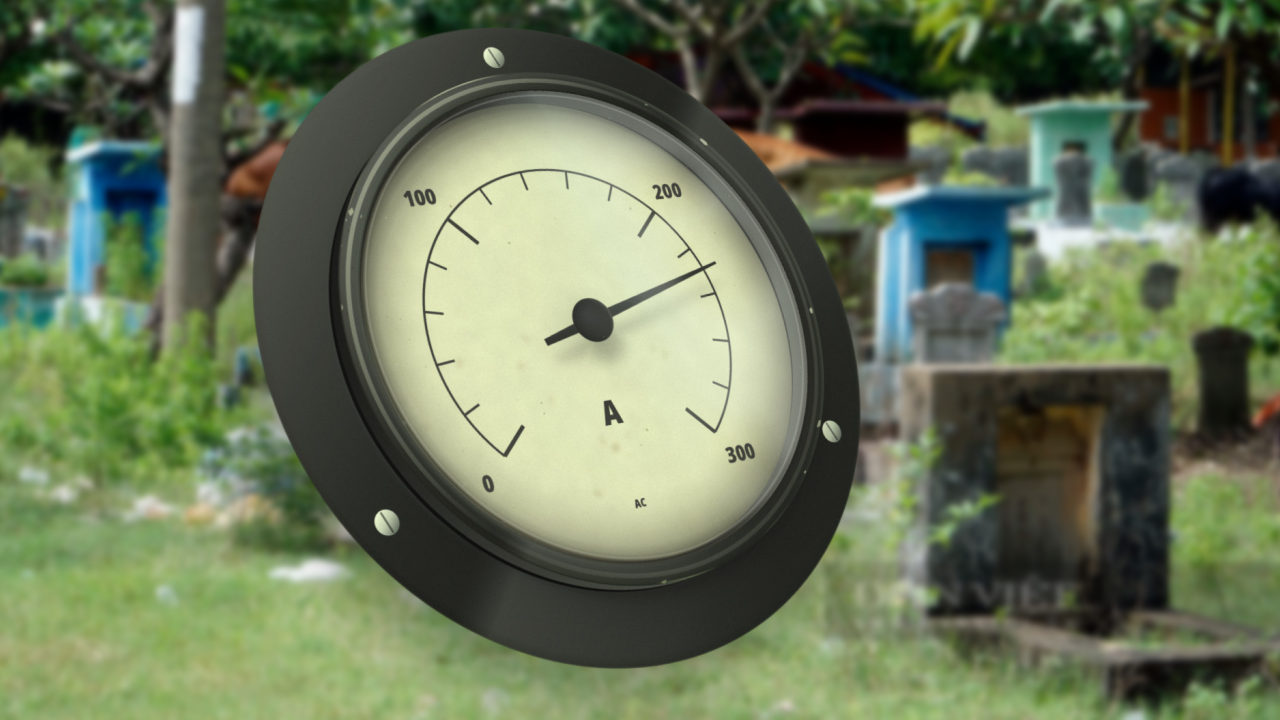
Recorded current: 230; A
